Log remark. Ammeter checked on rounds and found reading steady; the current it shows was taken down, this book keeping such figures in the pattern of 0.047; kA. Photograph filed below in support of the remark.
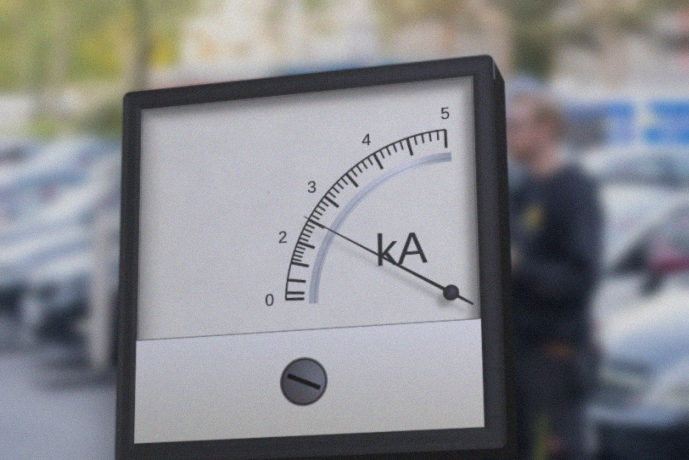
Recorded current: 2.5; kA
